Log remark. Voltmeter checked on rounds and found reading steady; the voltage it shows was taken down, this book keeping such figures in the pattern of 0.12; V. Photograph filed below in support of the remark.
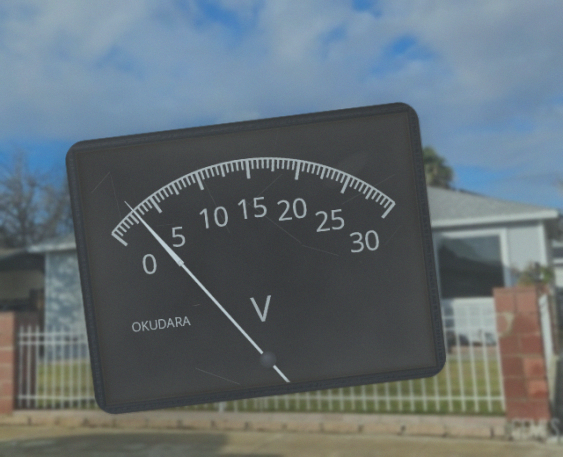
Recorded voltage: 3; V
